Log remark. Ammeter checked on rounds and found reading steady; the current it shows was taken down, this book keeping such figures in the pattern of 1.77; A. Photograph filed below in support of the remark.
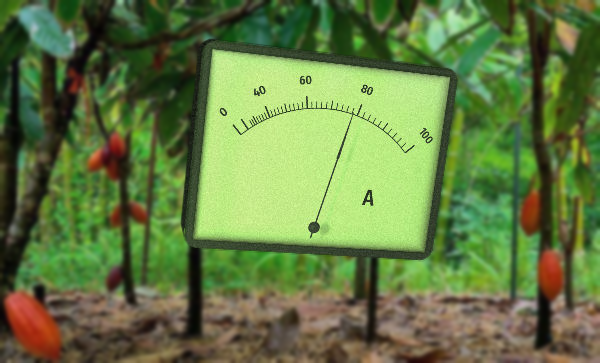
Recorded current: 78; A
